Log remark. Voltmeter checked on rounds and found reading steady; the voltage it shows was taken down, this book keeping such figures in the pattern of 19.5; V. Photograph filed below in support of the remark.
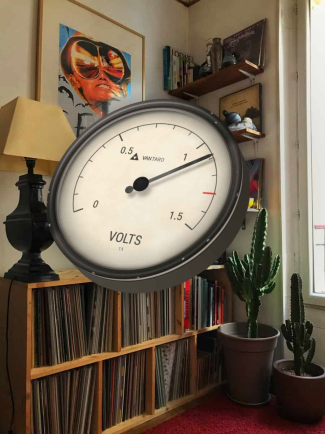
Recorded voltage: 1.1; V
